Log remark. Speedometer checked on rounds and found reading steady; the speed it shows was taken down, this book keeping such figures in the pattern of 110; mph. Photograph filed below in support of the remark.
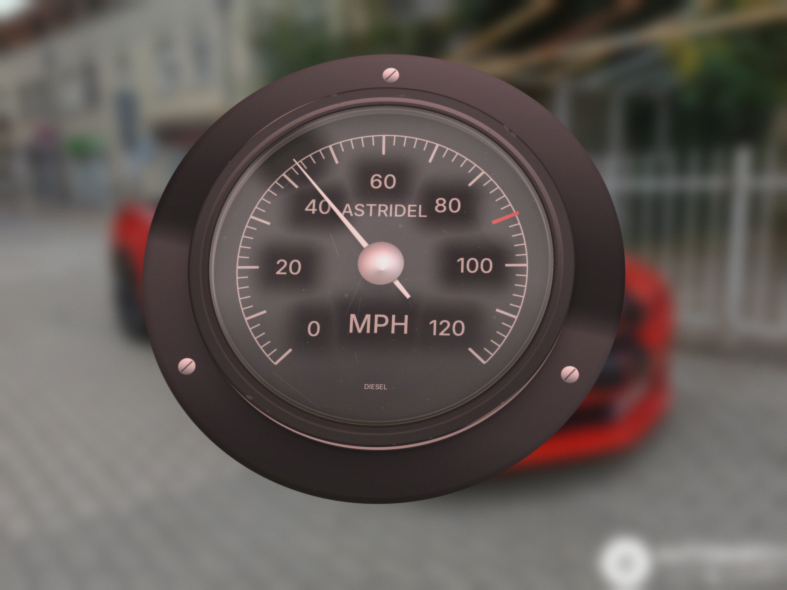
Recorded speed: 43; mph
